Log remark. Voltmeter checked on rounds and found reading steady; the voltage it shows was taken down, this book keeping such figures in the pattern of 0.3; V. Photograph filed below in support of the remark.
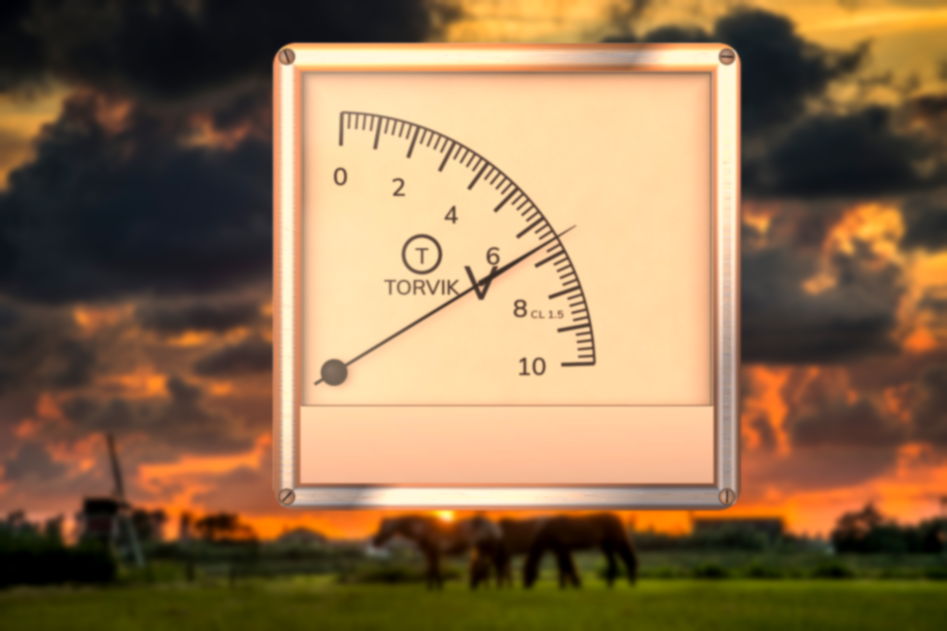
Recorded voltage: 6.6; V
